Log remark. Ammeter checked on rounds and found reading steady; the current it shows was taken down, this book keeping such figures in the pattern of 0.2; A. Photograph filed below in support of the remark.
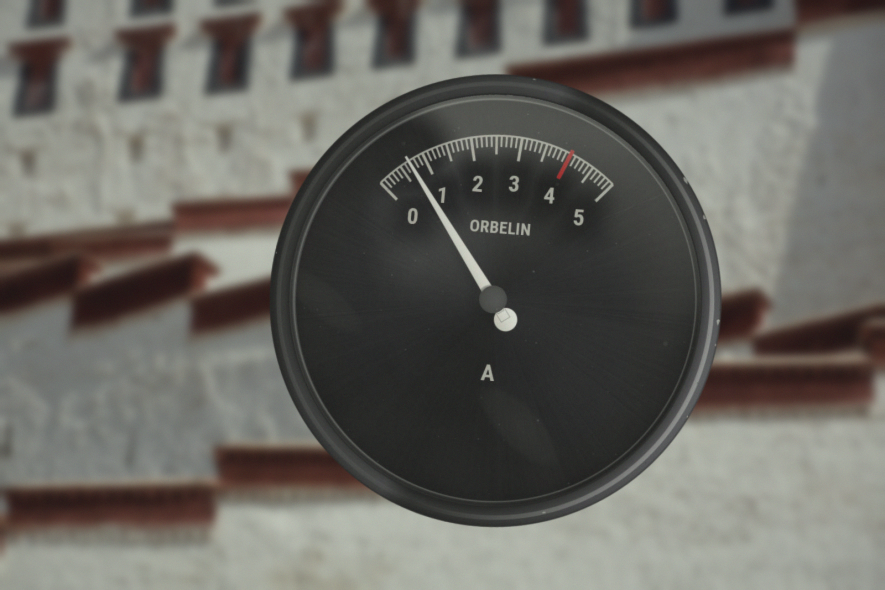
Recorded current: 0.7; A
